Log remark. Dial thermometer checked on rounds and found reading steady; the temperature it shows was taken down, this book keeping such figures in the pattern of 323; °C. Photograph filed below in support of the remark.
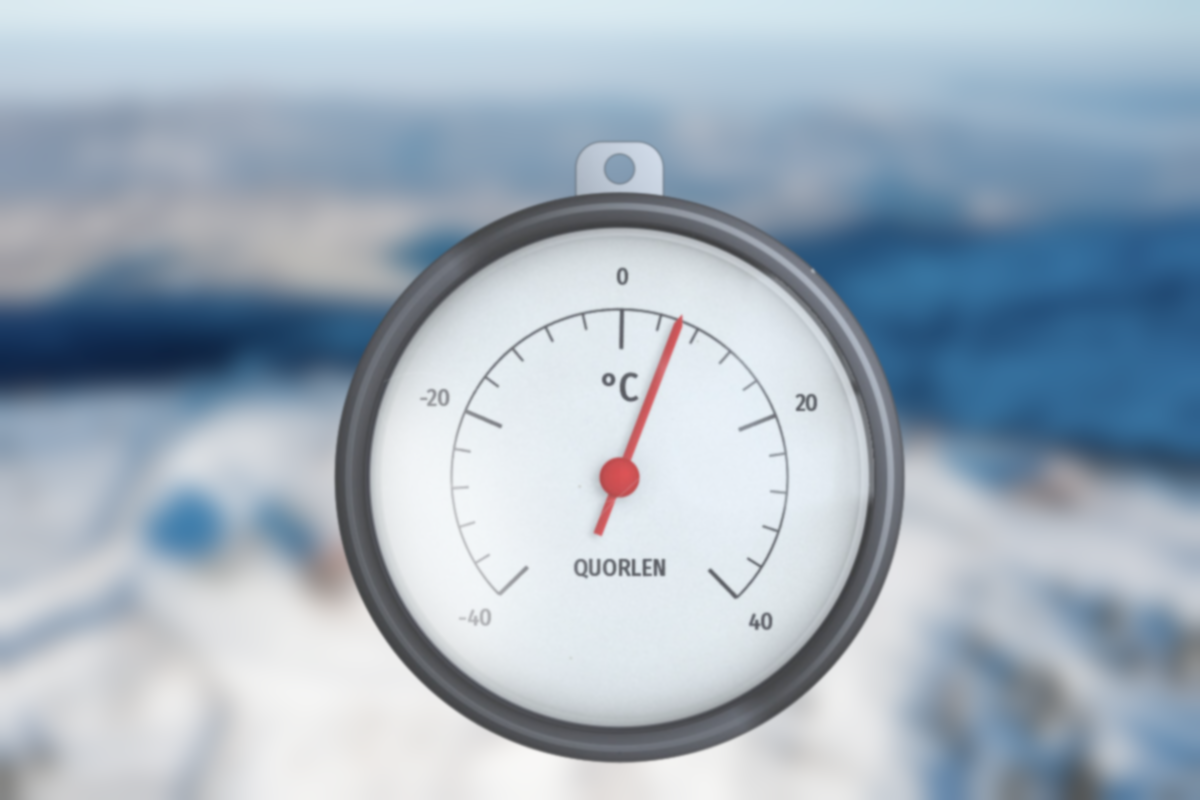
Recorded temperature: 6; °C
